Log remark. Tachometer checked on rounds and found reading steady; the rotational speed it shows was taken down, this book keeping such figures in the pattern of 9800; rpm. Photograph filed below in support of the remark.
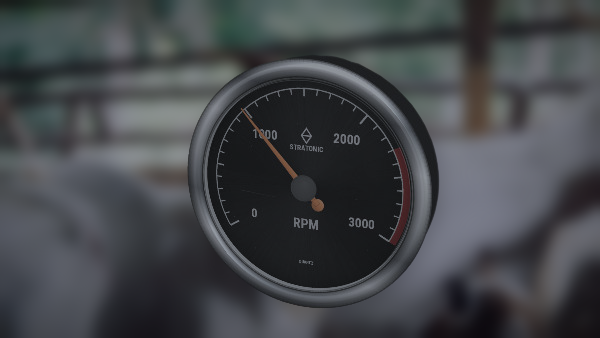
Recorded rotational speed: 1000; rpm
